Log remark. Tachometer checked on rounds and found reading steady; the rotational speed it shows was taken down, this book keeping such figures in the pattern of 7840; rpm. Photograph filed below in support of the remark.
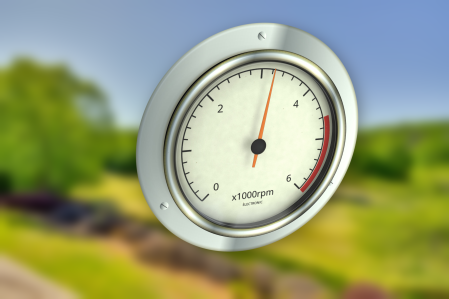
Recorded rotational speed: 3200; rpm
